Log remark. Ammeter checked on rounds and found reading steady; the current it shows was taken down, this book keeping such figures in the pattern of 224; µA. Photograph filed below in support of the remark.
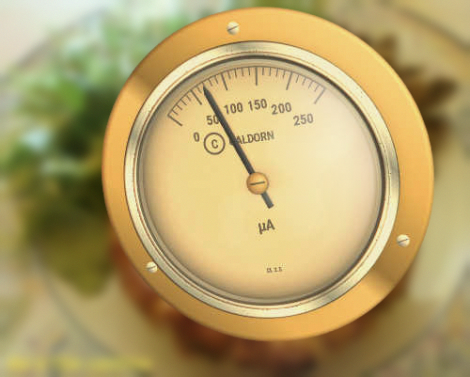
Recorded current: 70; µA
